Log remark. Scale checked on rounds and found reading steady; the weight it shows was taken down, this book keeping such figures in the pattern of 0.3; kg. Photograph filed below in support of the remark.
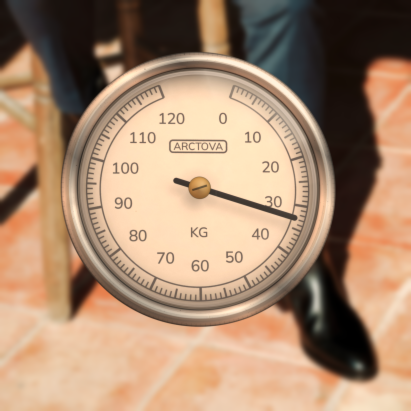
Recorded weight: 33; kg
